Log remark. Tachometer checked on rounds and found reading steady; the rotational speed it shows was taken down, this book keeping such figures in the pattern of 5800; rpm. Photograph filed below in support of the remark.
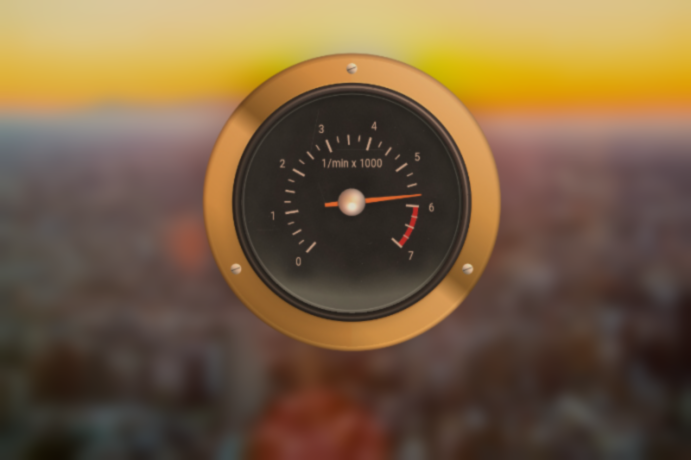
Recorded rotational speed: 5750; rpm
